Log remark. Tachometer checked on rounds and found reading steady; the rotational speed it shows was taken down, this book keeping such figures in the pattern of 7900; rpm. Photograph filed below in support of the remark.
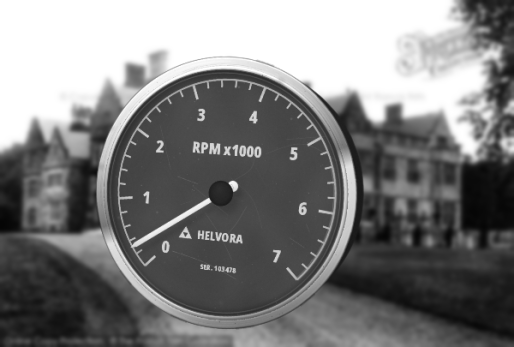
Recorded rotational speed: 300; rpm
